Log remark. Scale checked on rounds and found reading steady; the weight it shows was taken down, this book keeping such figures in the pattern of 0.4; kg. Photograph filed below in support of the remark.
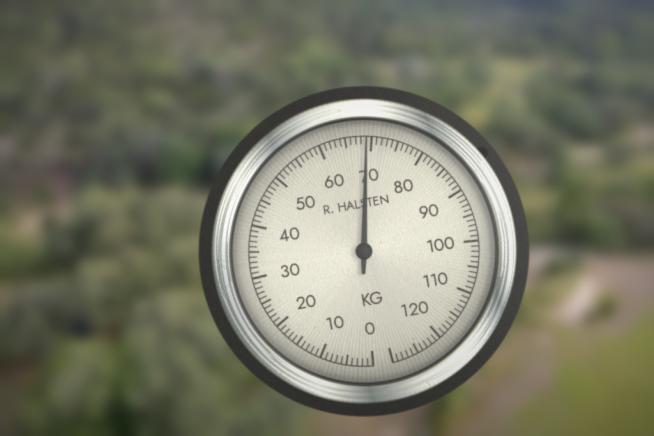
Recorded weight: 69; kg
